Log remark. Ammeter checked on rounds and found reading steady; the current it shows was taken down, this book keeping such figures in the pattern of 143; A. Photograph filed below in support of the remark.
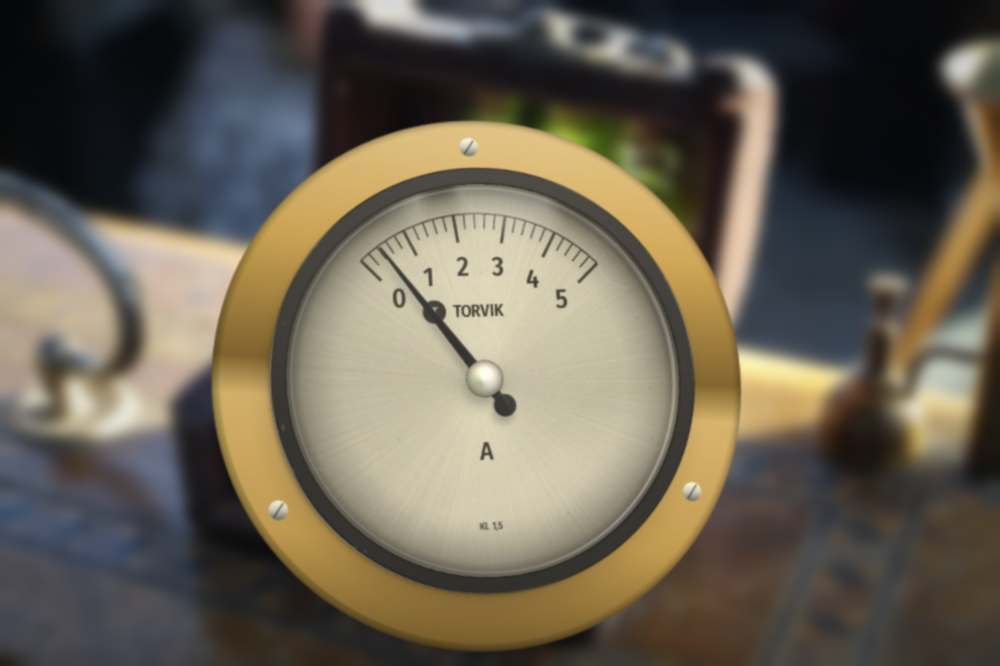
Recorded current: 0.4; A
